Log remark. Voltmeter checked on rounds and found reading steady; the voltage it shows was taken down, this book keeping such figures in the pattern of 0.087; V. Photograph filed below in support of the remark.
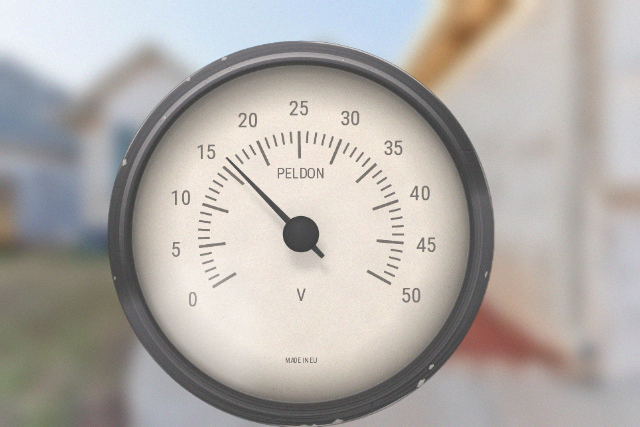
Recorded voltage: 16; V
